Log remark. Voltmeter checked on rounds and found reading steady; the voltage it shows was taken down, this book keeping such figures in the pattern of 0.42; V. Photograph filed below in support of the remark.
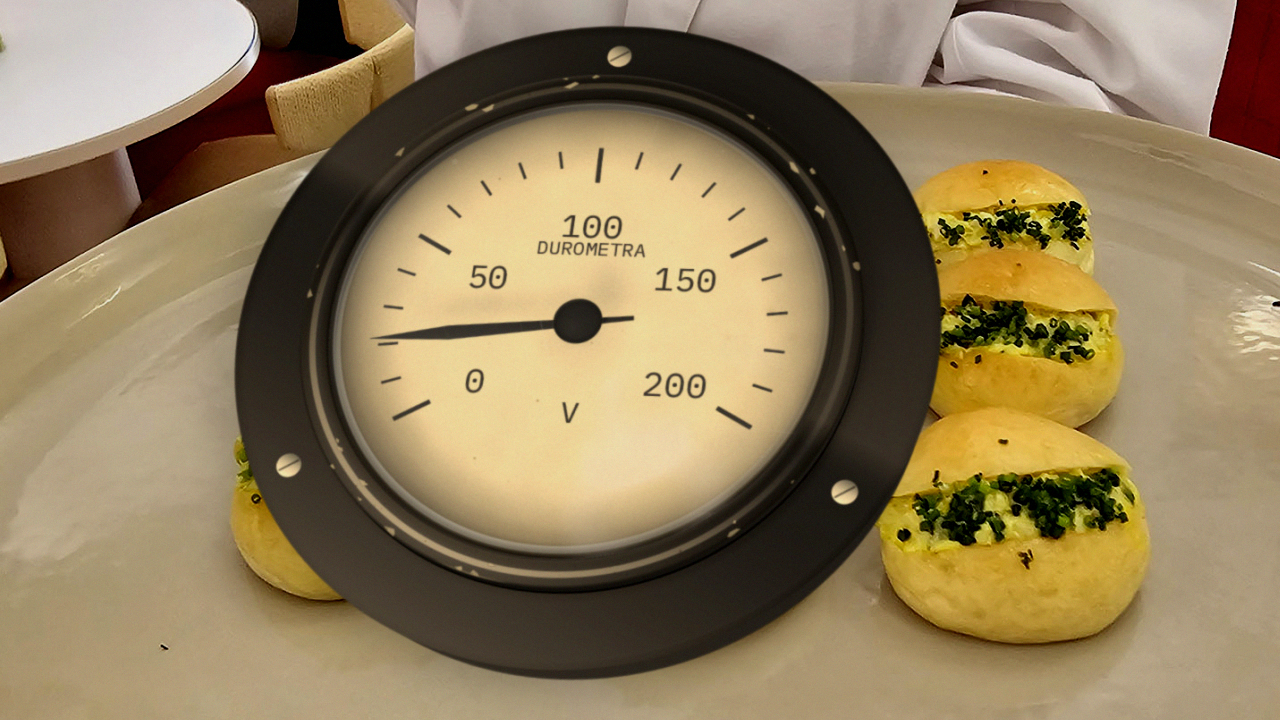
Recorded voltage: 20; V
